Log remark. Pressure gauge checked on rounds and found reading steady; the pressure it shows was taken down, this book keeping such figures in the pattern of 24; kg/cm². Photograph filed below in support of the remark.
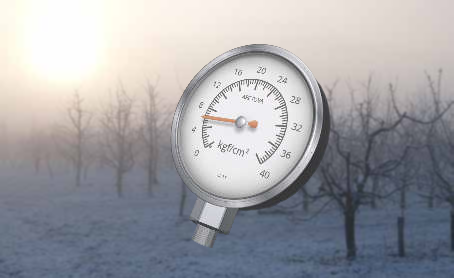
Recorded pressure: 6; kg/cm²
